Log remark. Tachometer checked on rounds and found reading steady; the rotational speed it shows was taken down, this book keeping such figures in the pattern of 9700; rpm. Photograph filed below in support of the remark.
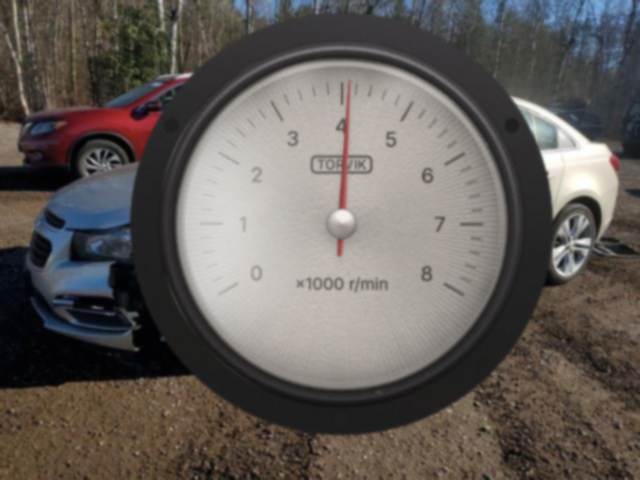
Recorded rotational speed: 4100; rpm
